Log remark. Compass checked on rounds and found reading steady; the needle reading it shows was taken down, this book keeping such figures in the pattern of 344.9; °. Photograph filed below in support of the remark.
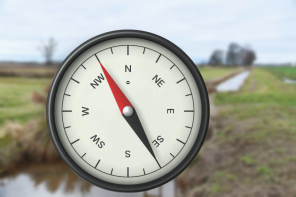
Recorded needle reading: 330; °
